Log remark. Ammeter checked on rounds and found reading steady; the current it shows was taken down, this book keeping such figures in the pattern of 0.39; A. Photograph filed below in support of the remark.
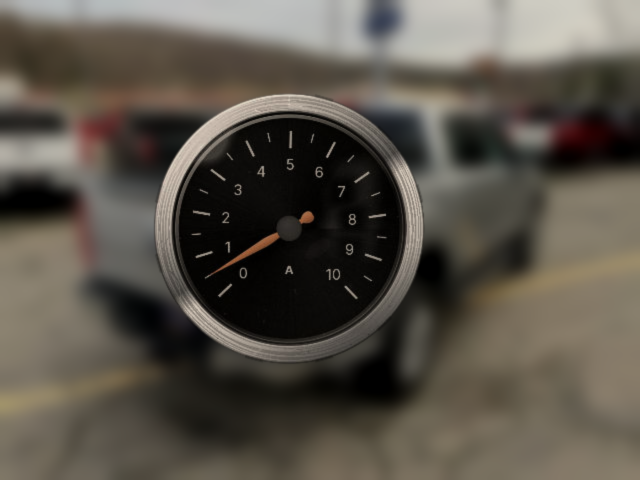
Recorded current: 0.5; A
